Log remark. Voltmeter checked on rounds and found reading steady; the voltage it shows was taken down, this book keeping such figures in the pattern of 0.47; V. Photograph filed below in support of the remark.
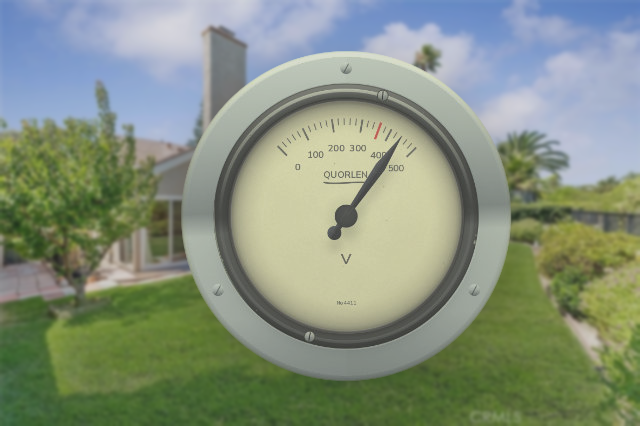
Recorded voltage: 440; V
